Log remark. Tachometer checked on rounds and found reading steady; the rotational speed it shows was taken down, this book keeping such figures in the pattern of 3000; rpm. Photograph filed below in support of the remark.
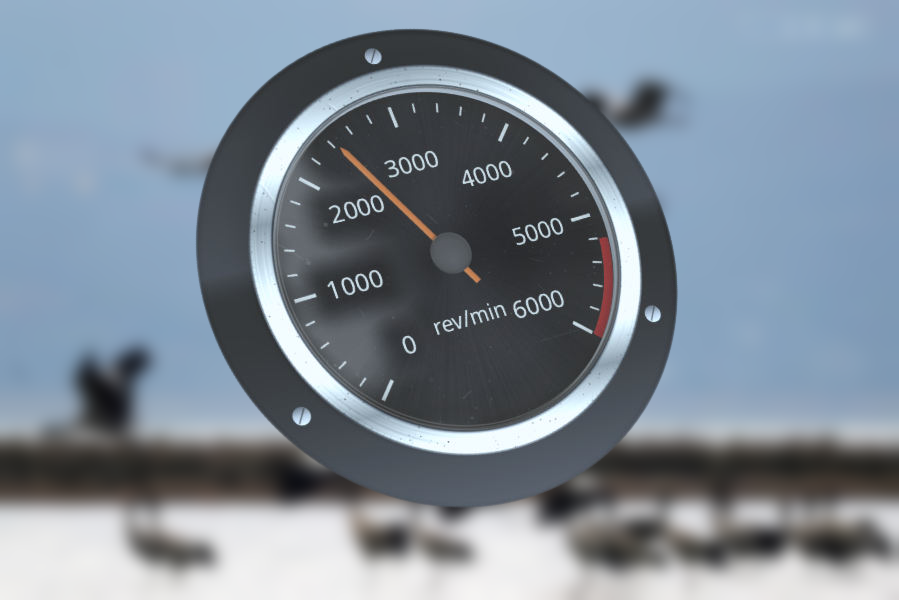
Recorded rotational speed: 2400; rpm
